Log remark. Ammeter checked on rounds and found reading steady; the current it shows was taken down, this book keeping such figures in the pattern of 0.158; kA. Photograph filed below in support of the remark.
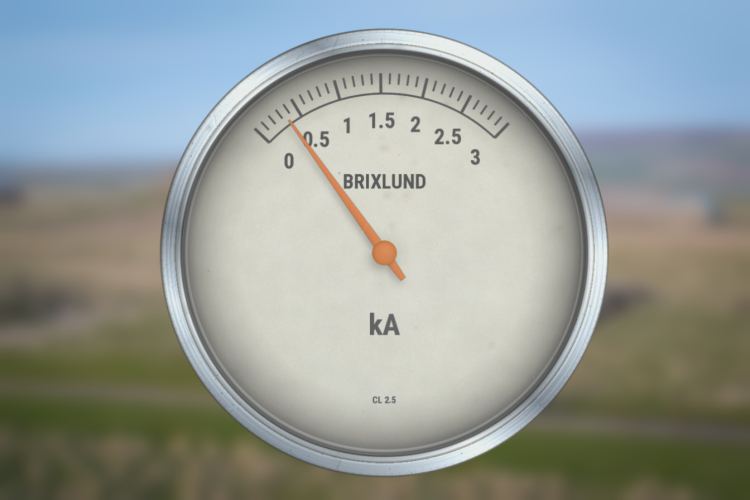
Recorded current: 0.35; kA
